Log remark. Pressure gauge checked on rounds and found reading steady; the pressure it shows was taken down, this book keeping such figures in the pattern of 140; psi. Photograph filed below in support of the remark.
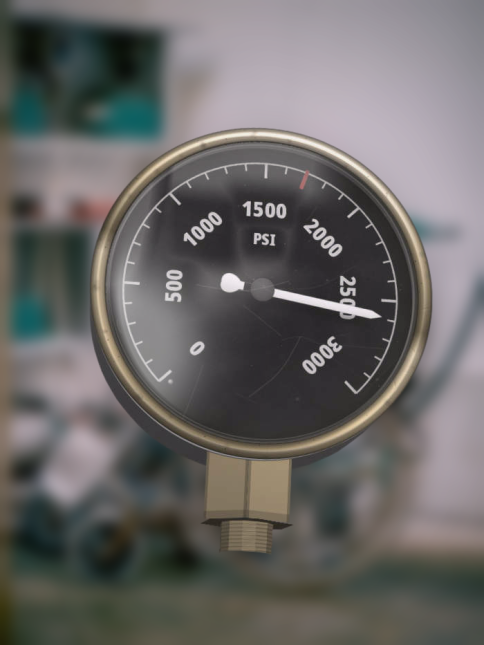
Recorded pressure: 2600; psi
